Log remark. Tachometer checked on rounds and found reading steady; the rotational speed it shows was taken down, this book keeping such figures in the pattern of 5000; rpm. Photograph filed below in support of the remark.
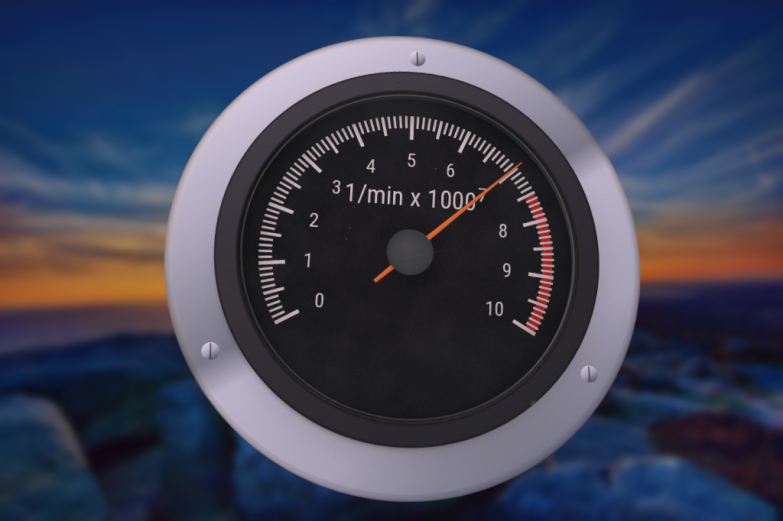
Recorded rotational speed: 7000; rpm
